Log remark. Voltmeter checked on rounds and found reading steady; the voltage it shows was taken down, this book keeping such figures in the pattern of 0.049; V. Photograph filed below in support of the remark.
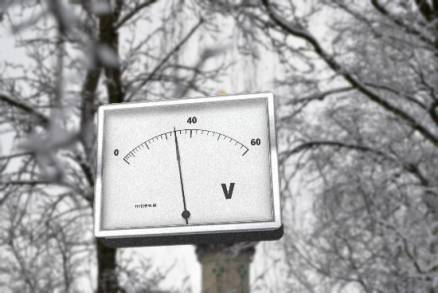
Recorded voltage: 34; V
